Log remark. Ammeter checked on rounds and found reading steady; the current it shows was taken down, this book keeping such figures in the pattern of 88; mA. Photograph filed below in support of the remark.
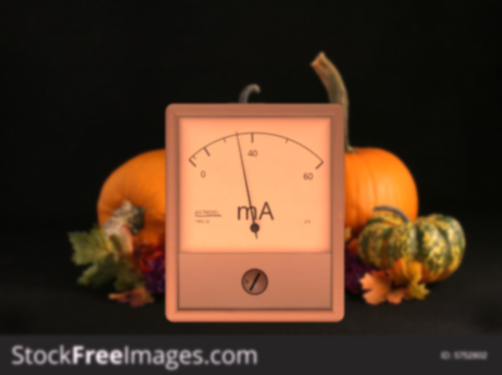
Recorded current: 35; mA
